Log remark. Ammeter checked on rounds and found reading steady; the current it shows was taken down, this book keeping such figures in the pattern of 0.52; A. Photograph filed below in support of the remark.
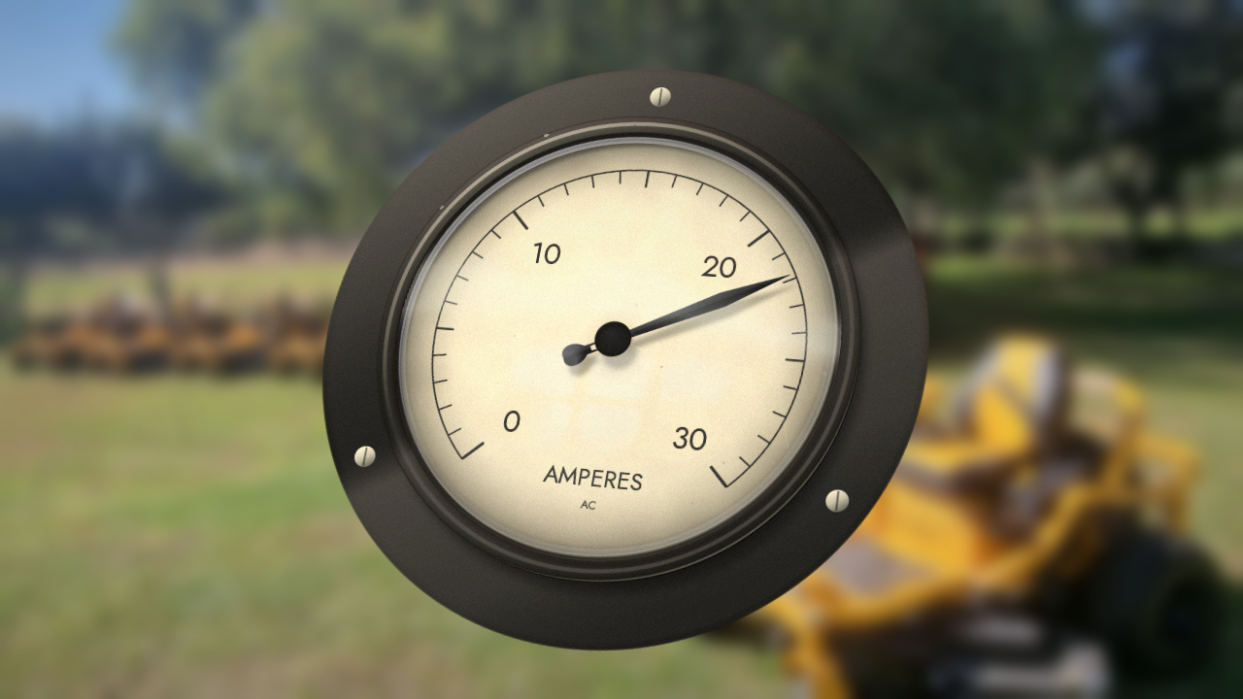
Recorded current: 22; A
